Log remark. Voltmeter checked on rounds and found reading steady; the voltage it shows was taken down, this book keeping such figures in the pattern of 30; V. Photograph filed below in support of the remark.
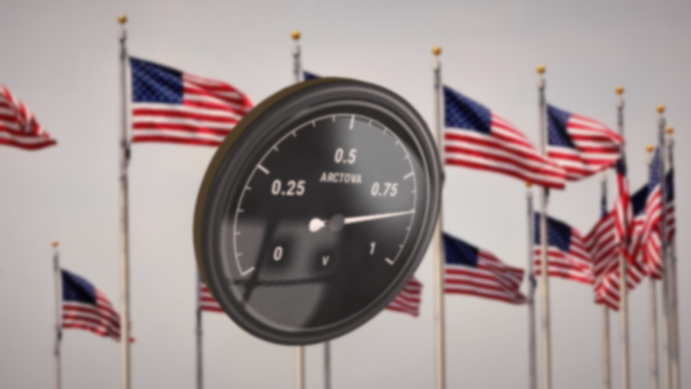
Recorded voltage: 0.85; V
